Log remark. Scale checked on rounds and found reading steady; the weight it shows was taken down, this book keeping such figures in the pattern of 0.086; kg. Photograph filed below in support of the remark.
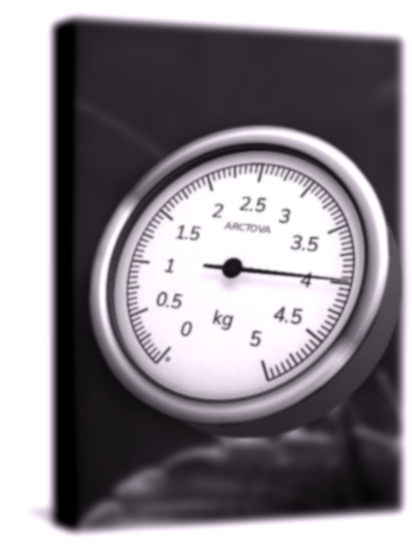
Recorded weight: 4; kg
